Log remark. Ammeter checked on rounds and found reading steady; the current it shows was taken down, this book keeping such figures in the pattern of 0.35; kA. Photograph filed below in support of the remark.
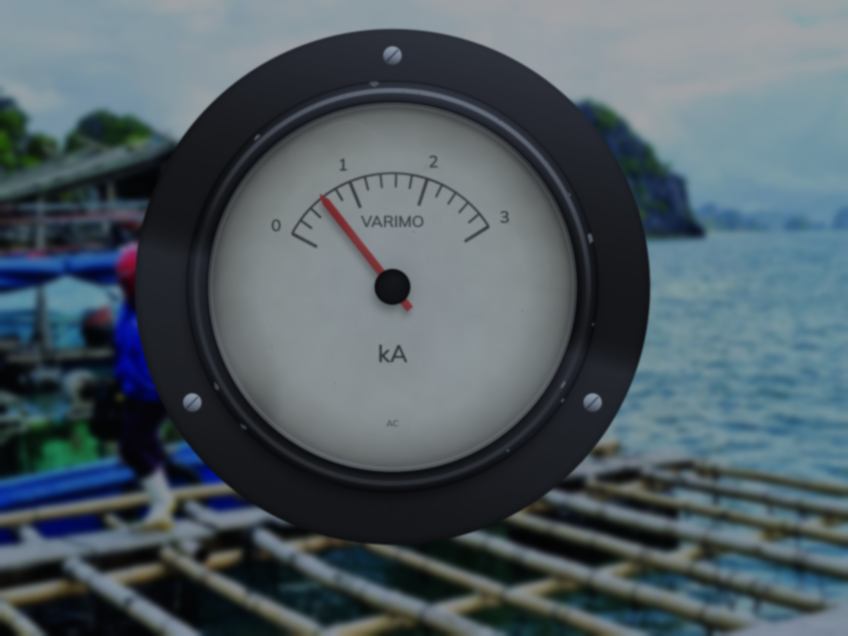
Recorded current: 0.6; kA
